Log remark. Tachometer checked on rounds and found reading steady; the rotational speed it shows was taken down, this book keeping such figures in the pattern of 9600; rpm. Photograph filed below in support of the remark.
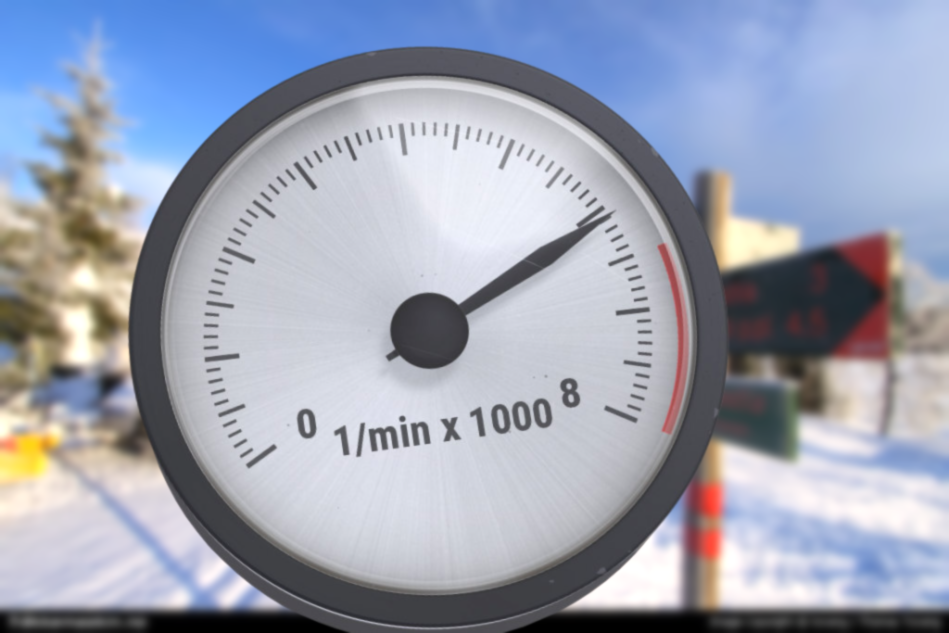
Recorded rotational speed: 6100; rpm
